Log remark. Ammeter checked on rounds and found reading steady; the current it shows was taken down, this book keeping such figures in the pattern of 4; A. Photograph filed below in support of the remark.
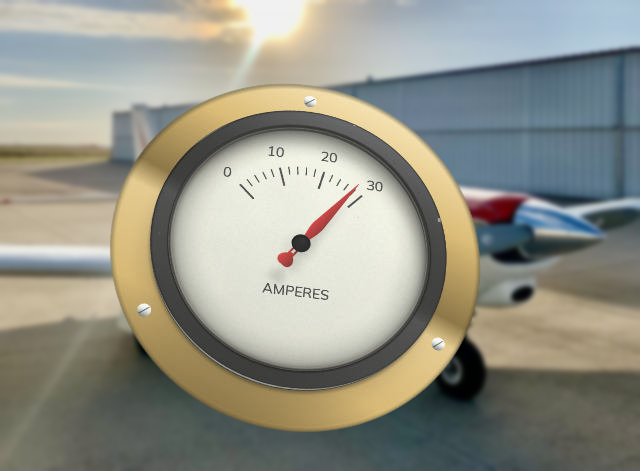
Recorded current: 28; A
